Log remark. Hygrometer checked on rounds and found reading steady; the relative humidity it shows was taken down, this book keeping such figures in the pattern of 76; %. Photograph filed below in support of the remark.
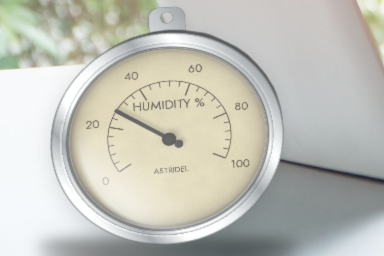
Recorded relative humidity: 28; %
